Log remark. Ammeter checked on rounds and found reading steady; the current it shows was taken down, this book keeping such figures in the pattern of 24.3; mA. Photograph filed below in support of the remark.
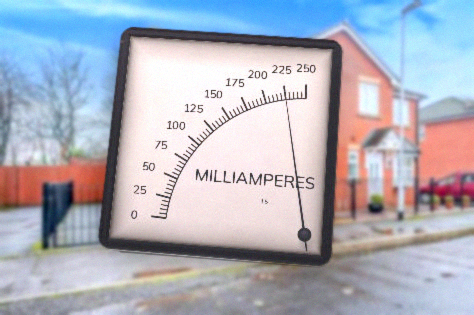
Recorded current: 225; mA
